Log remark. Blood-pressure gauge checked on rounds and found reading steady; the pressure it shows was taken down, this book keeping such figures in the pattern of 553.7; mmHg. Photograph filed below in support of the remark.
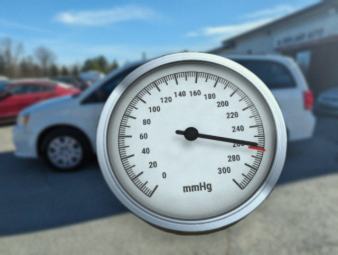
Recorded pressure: 260; mmHg
